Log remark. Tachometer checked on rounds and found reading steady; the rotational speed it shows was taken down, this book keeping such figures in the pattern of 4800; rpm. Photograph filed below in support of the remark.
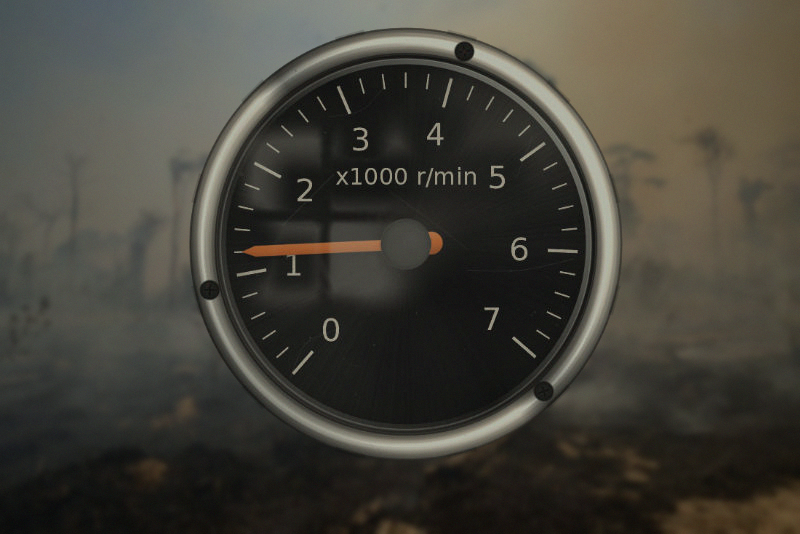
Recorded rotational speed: 1200; rpm
